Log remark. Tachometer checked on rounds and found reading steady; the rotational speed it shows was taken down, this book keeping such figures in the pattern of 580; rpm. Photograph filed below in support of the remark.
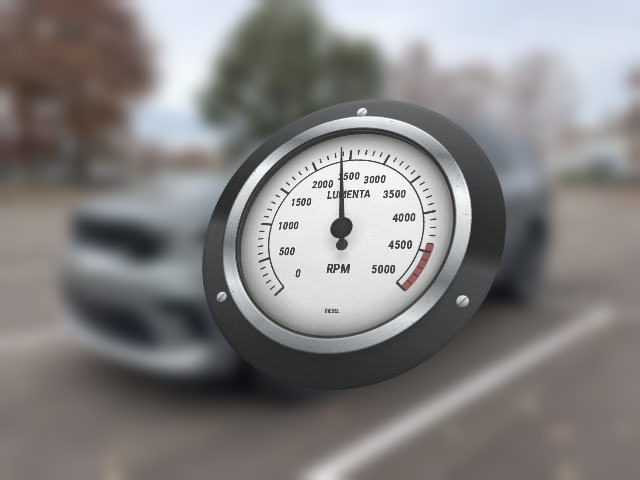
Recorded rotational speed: 2400; rpm
